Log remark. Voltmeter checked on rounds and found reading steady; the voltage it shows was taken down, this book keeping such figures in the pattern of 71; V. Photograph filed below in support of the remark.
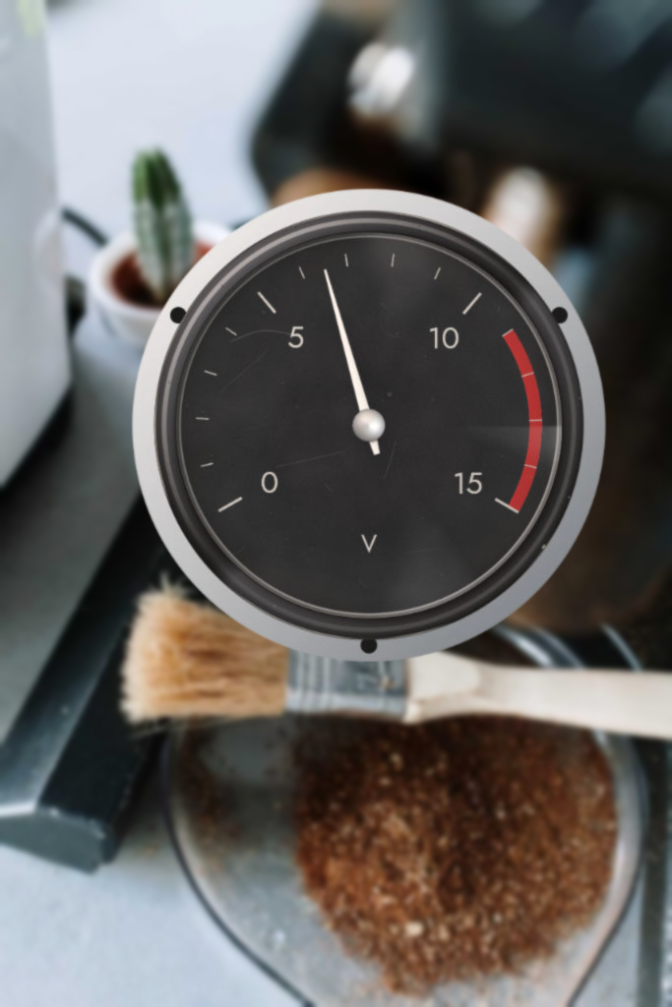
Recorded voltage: 6.5; V
